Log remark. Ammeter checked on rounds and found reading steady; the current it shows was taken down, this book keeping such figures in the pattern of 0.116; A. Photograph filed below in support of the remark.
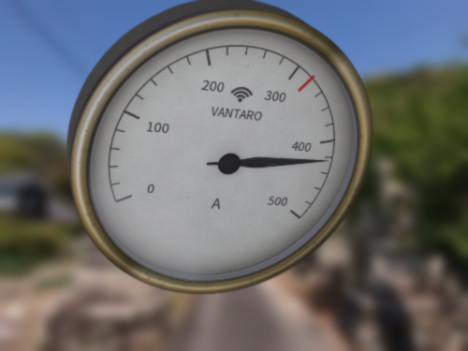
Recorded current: 420; A
